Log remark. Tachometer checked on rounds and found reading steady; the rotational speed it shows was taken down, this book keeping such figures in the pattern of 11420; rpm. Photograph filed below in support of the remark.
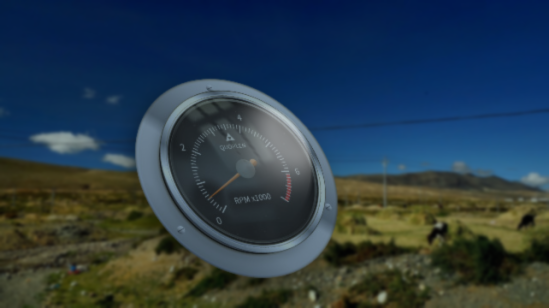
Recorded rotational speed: 500; rpm
